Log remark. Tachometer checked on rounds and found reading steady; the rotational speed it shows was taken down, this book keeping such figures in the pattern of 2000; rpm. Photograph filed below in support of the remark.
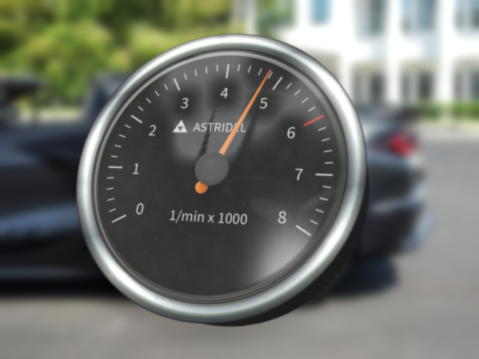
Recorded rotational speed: 4800; rpm
